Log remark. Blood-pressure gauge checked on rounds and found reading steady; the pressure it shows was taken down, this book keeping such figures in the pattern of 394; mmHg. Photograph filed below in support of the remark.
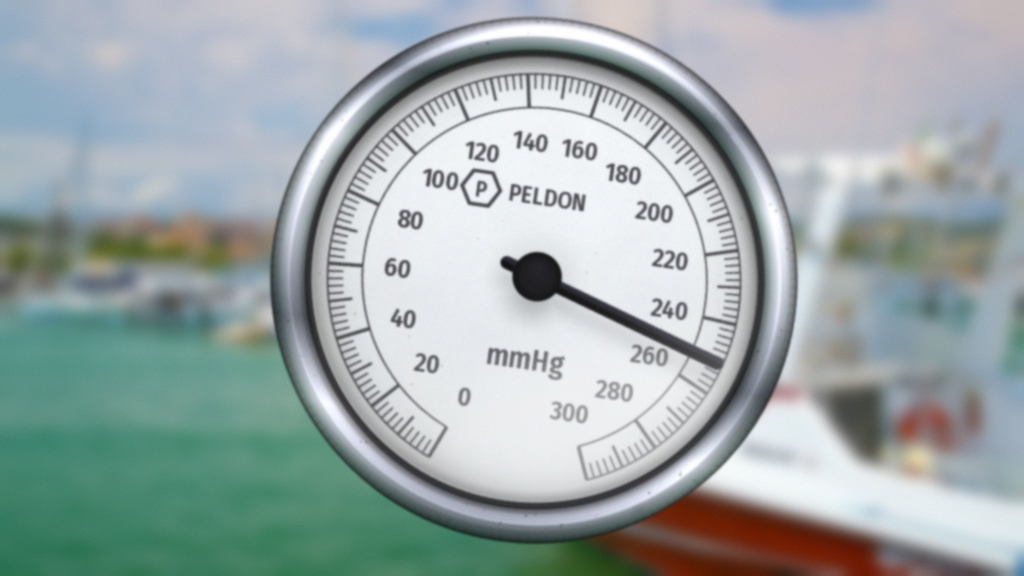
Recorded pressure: 252; mmHg
